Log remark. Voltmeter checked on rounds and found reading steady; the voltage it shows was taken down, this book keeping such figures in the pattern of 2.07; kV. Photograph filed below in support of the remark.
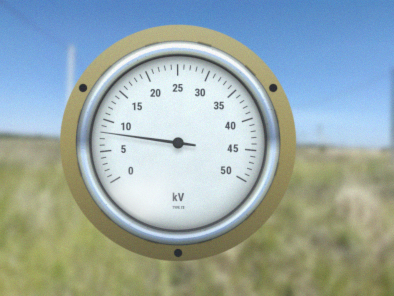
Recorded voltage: 8; kV
